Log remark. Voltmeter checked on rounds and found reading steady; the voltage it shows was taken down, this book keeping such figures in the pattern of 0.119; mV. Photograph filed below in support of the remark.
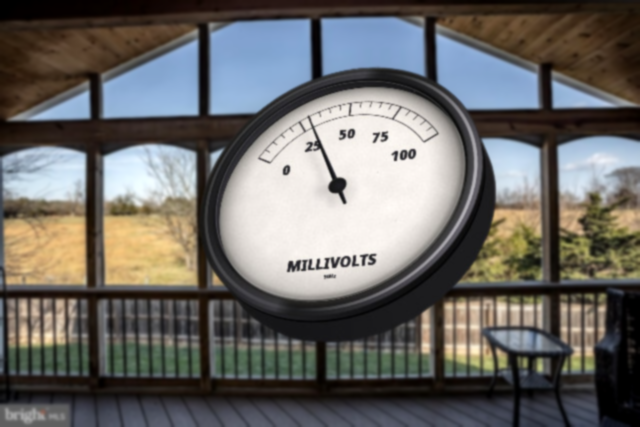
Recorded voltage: 30; mV
